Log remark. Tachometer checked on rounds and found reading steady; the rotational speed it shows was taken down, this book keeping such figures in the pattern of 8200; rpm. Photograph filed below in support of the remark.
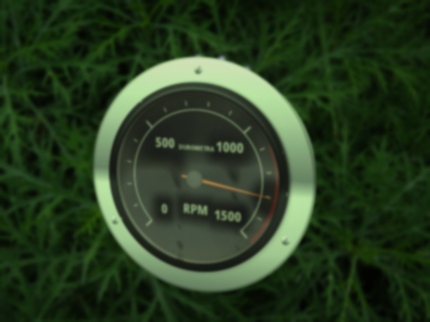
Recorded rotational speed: 1300; rpm
